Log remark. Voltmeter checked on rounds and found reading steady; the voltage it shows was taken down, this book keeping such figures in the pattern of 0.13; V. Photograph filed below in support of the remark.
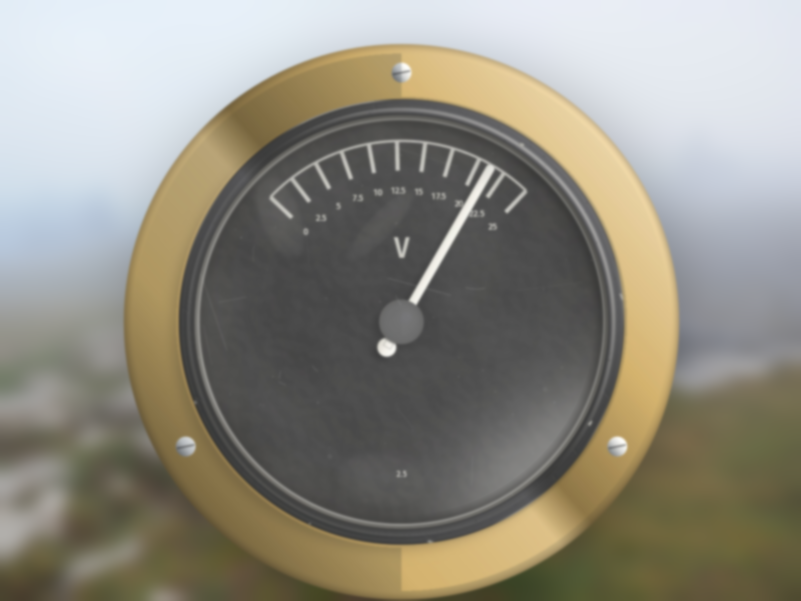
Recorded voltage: 21.25; V
